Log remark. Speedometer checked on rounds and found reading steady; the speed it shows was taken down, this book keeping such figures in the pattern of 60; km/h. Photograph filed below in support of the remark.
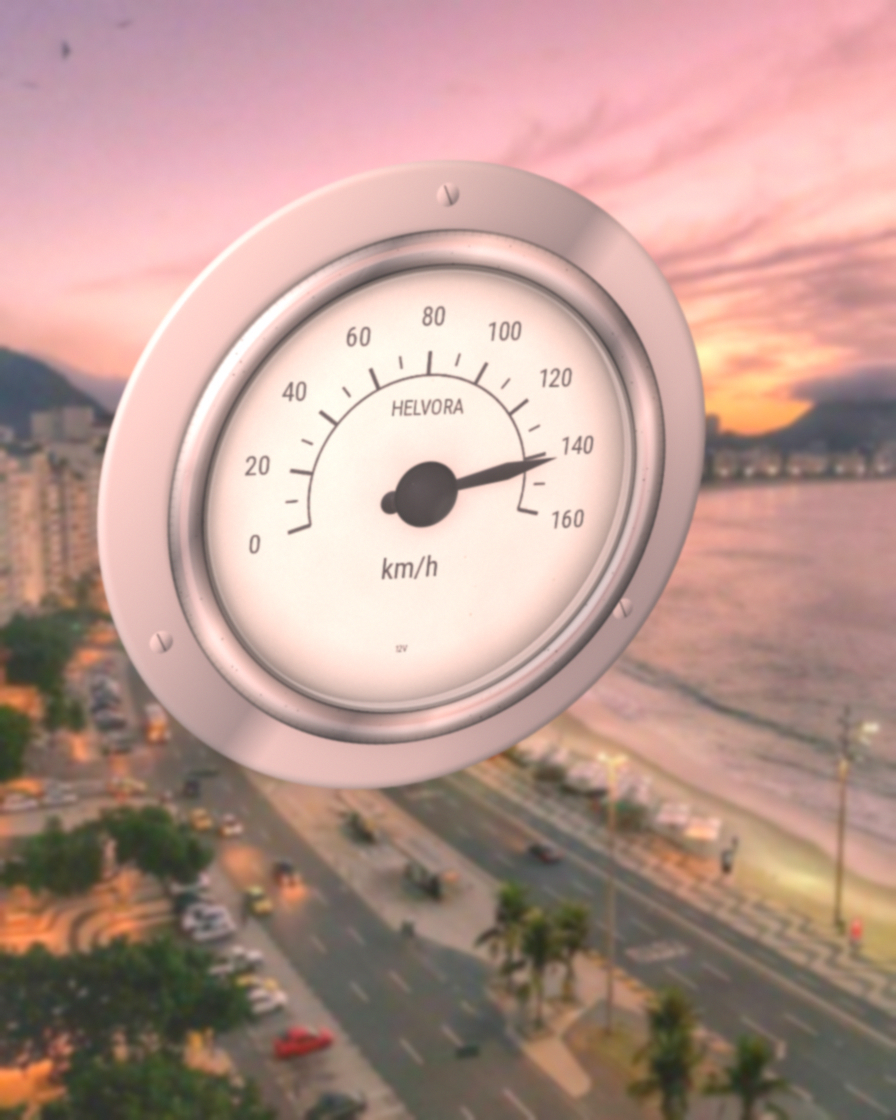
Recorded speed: 140; km/h
